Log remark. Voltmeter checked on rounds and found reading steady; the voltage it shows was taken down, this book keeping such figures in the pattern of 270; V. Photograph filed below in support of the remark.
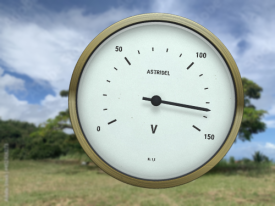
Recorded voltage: 135; V
